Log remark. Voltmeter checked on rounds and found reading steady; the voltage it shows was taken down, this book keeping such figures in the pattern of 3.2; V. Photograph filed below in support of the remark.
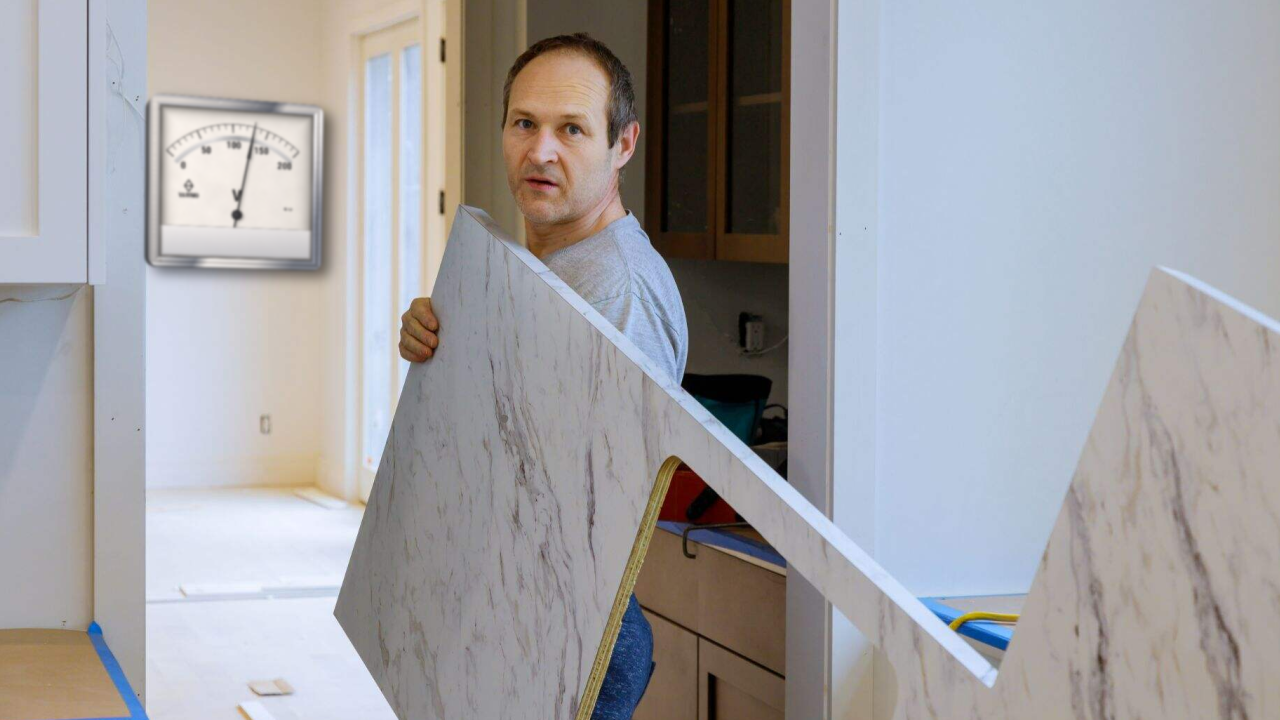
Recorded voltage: 130; V
